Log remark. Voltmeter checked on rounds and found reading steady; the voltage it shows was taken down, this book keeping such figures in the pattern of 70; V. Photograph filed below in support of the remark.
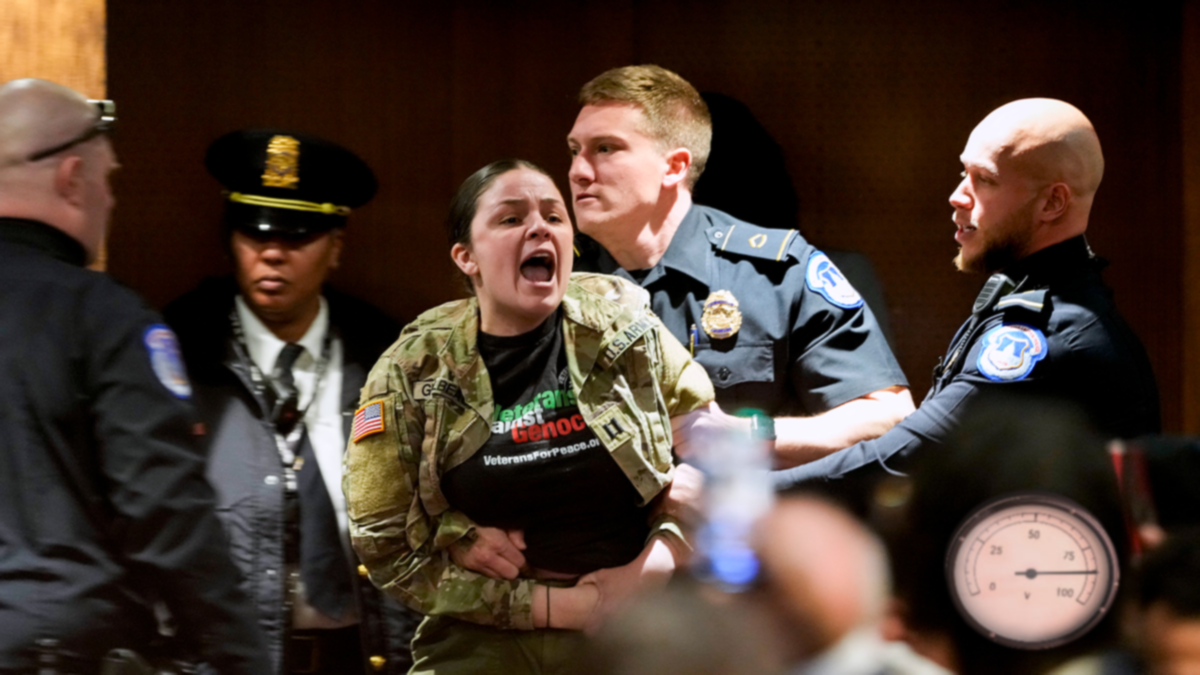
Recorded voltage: 85; V
